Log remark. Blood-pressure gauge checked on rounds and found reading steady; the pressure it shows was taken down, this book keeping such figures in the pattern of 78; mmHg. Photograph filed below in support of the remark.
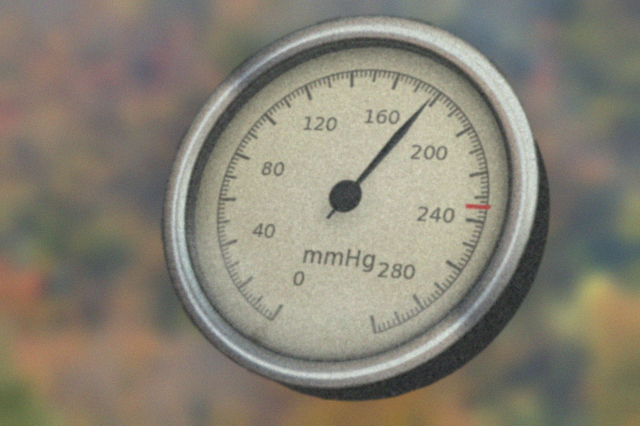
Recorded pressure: 180; mmHg
